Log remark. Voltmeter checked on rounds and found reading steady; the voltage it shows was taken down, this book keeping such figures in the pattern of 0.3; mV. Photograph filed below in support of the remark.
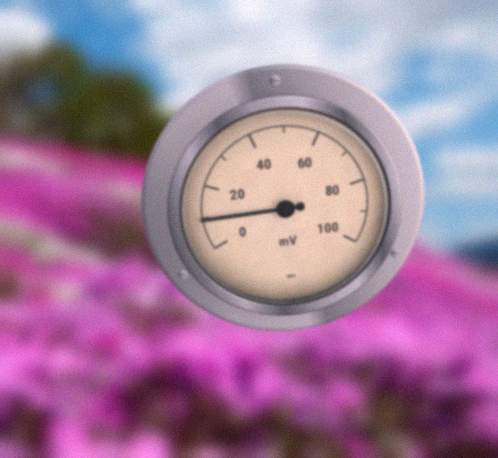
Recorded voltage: 10; mV
